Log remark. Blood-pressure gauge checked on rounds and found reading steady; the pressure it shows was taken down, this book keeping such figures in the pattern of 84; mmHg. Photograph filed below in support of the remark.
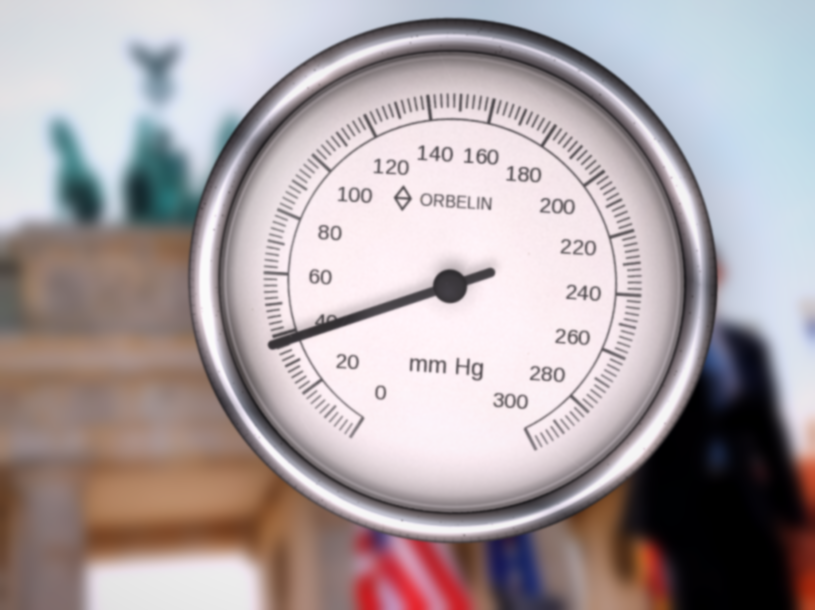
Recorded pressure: 38; mmHg
